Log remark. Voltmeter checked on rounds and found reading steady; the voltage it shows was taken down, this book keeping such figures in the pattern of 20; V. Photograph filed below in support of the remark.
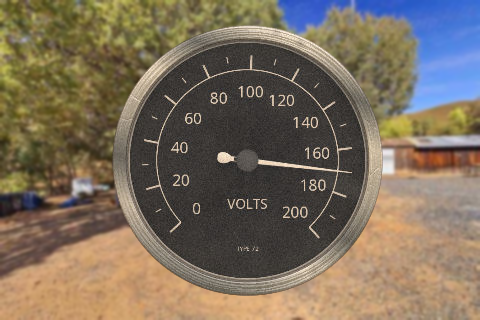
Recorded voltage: 170; V
